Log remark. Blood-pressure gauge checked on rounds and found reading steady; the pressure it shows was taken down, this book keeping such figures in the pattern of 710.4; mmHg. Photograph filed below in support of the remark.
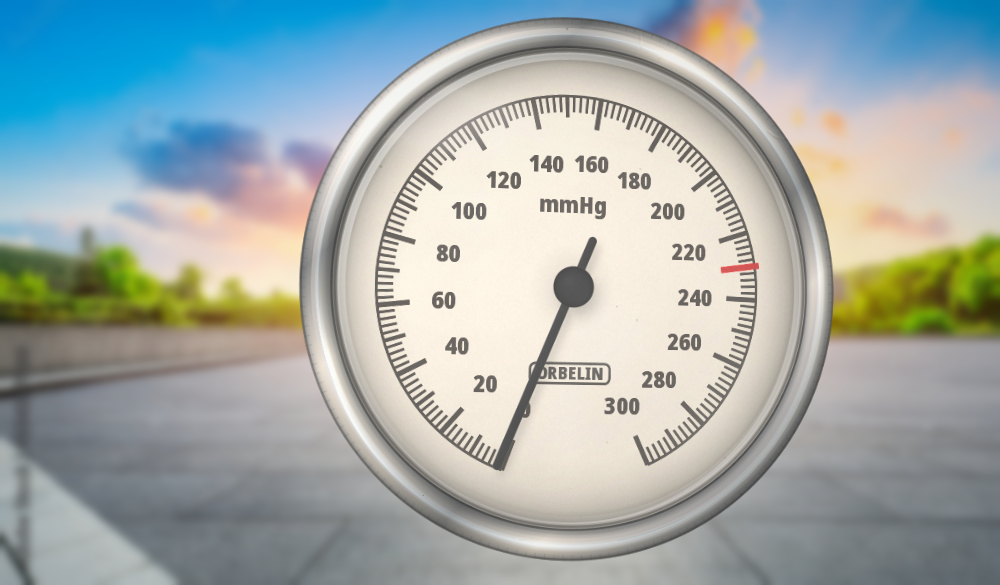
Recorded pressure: 2; mmHg
